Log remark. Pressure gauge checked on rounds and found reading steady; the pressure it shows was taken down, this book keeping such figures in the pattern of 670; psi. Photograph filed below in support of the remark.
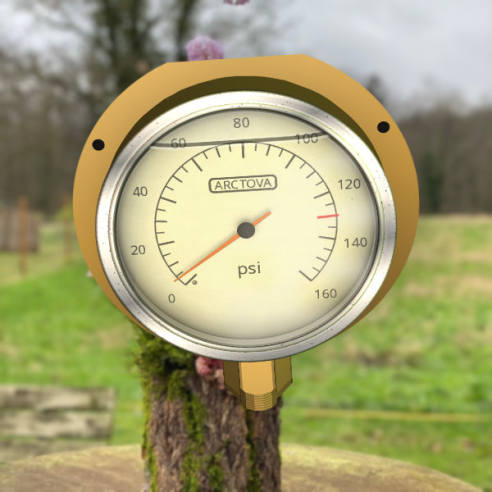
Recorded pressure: 5; psi
